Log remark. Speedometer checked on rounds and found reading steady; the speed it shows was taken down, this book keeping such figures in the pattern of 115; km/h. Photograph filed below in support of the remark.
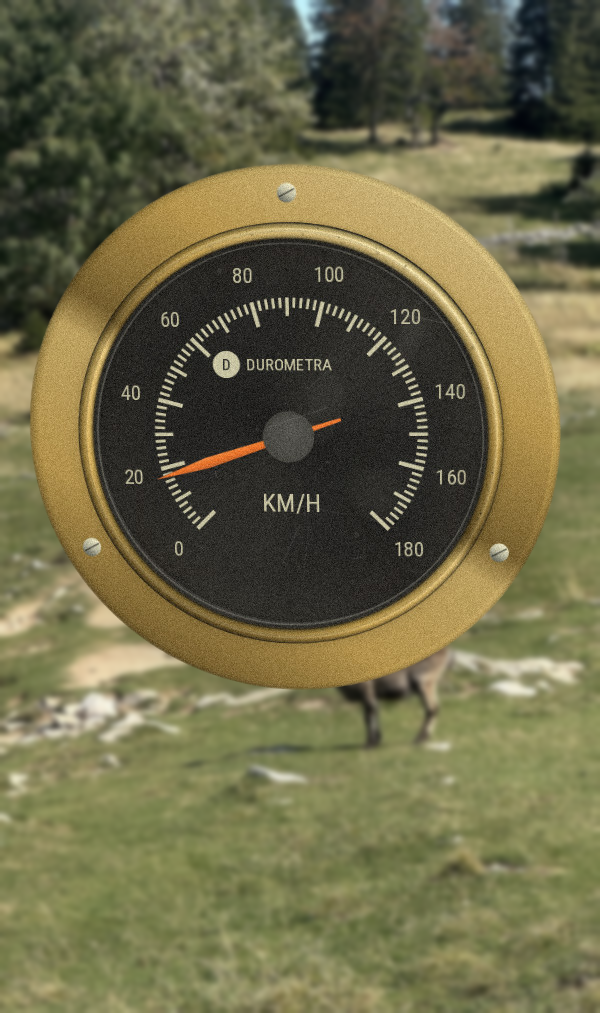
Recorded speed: 18; km/h
